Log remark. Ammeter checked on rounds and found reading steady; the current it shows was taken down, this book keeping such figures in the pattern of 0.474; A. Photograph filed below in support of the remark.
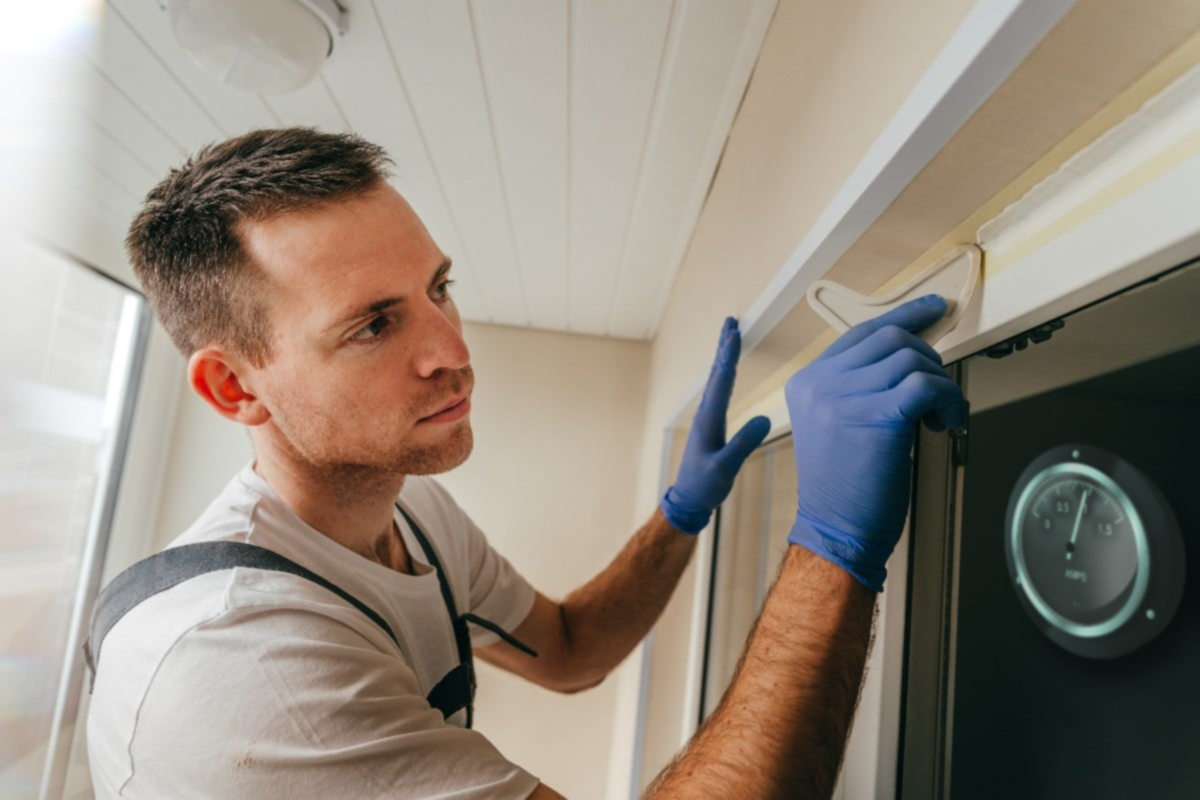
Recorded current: 1; A
